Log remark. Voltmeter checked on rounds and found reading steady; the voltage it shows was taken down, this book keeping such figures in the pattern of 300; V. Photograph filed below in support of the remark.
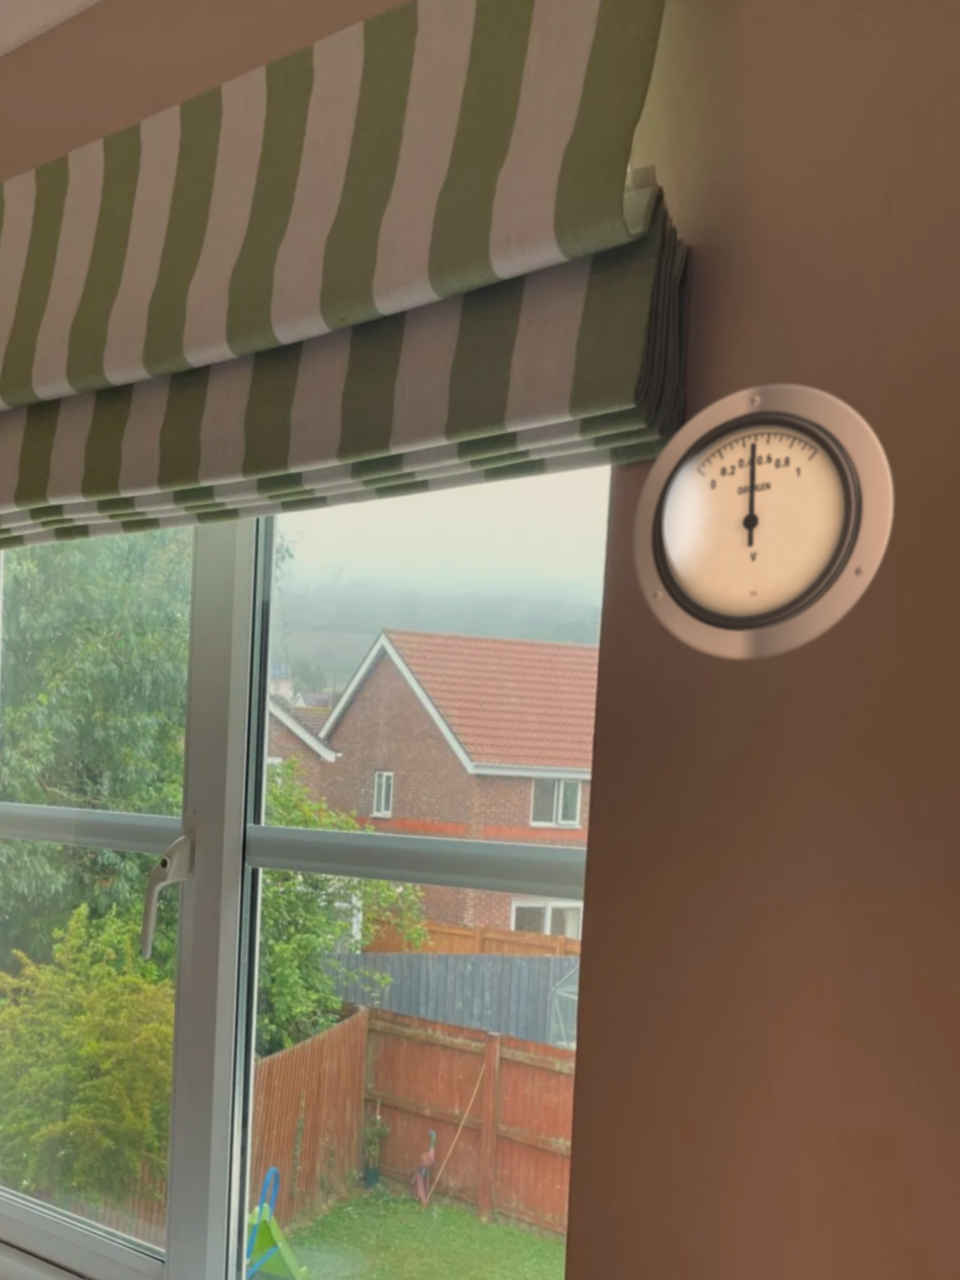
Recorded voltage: 0.5; V
